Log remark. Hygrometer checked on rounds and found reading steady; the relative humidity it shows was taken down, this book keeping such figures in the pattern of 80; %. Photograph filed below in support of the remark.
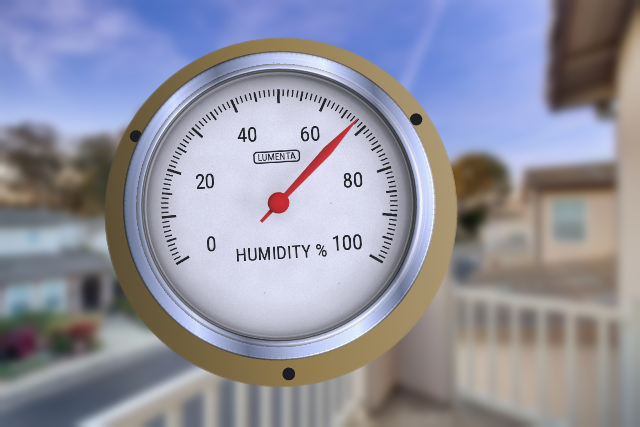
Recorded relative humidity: 68; %
